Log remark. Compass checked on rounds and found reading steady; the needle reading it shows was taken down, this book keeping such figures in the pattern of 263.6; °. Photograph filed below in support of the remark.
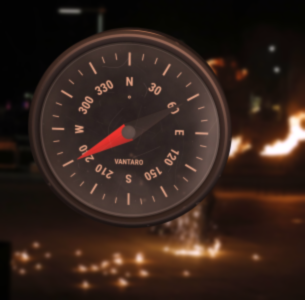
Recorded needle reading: 240; °
